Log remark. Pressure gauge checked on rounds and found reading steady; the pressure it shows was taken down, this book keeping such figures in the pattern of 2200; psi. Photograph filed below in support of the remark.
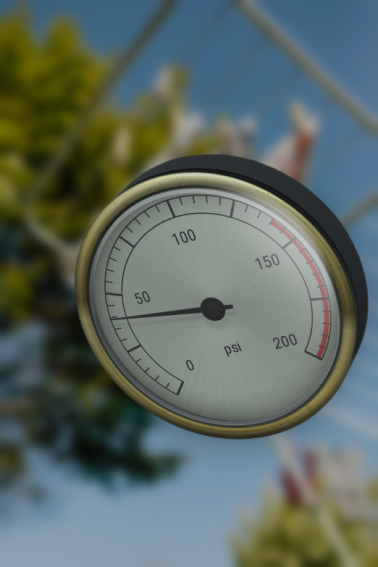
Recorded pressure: 40; psi
